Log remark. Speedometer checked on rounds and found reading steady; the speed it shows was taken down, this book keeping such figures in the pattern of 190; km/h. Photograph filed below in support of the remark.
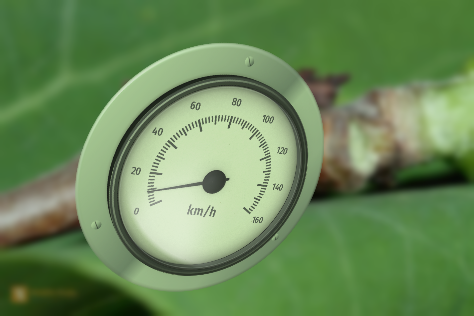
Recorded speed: 10; km/h
